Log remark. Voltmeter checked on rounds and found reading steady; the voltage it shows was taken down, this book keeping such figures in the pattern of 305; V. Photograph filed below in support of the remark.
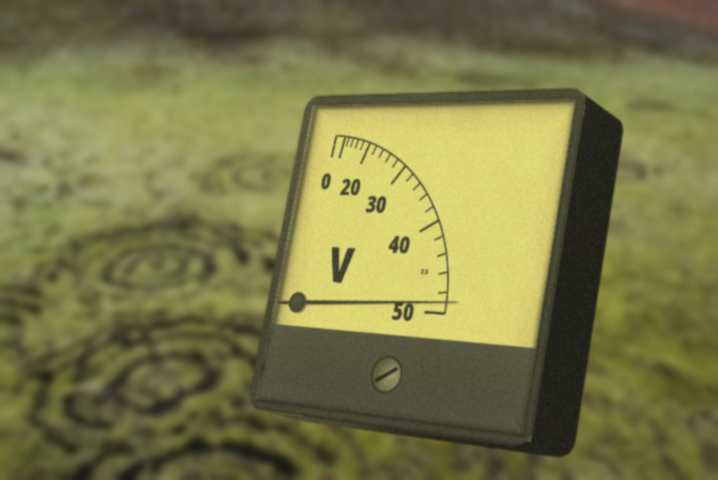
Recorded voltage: 49; V
